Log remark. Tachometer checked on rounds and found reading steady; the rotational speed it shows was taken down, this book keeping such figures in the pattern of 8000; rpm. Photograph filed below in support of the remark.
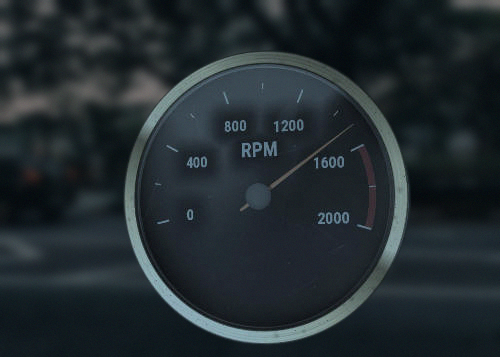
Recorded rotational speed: 1500; rpm
